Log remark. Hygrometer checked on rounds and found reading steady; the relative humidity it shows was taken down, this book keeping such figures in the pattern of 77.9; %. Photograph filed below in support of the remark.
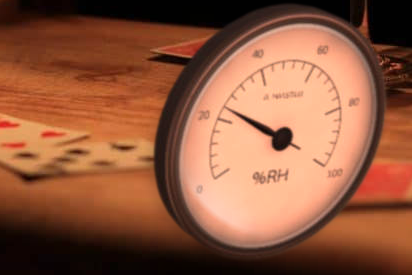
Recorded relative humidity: 24; %
